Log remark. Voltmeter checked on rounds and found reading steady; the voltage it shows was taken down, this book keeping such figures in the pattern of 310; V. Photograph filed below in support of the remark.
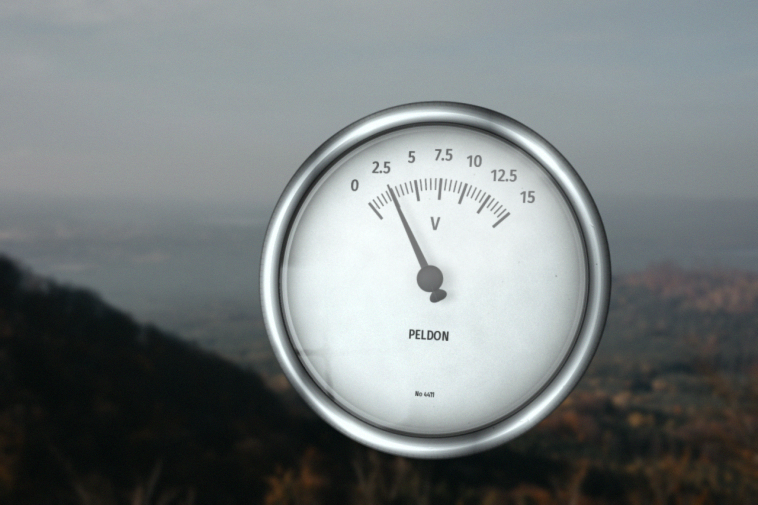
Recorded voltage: 2.5; V
